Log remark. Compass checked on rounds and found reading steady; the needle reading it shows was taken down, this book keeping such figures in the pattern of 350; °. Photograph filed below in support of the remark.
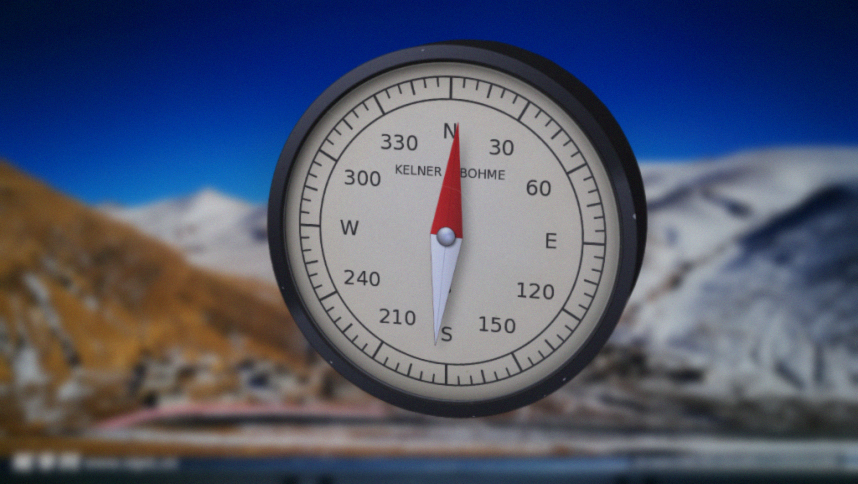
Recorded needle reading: 5; °
